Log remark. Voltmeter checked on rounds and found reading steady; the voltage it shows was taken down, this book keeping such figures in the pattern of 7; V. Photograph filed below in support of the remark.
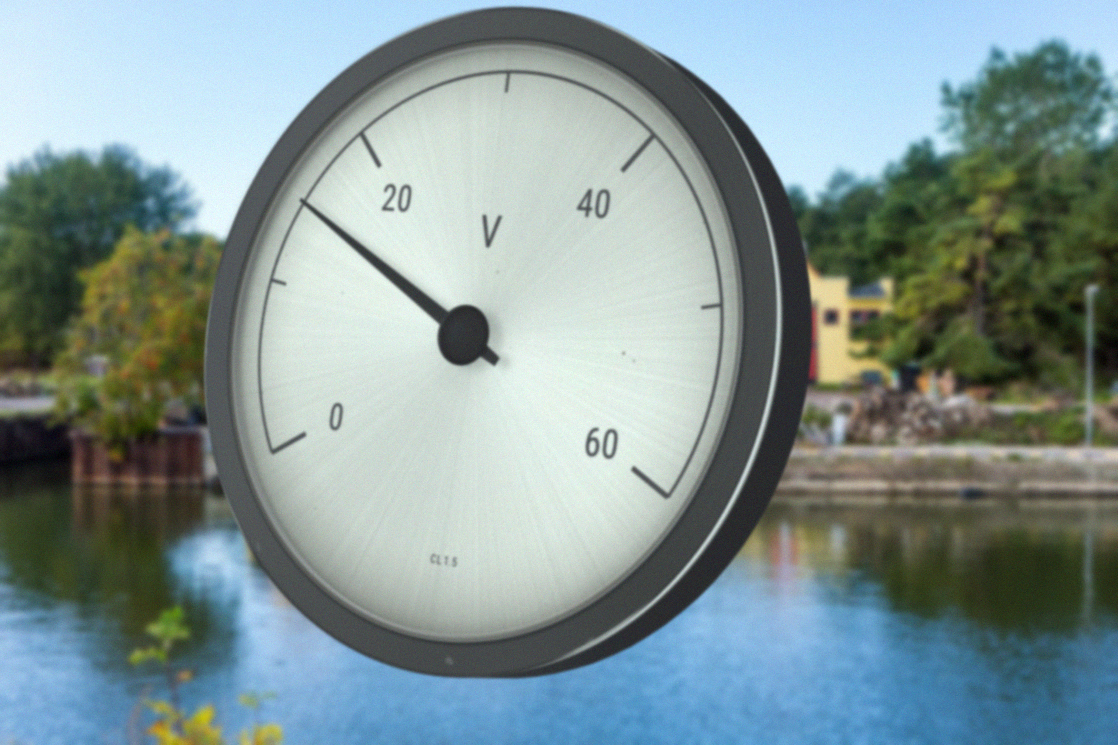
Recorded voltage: 15; V
